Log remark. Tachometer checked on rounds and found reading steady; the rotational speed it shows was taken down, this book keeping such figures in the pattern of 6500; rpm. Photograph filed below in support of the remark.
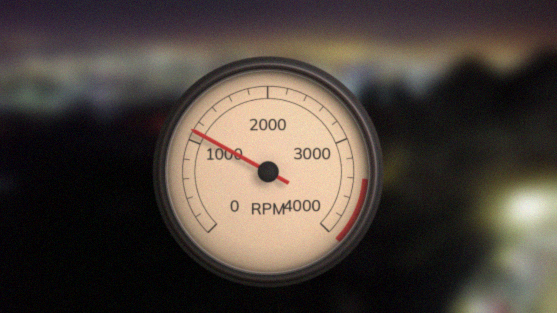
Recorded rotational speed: 1100; rpm
